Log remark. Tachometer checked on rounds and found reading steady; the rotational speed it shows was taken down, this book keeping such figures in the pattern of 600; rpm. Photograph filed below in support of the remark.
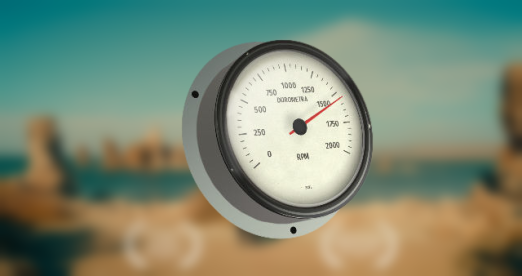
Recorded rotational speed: 1550; rpm
